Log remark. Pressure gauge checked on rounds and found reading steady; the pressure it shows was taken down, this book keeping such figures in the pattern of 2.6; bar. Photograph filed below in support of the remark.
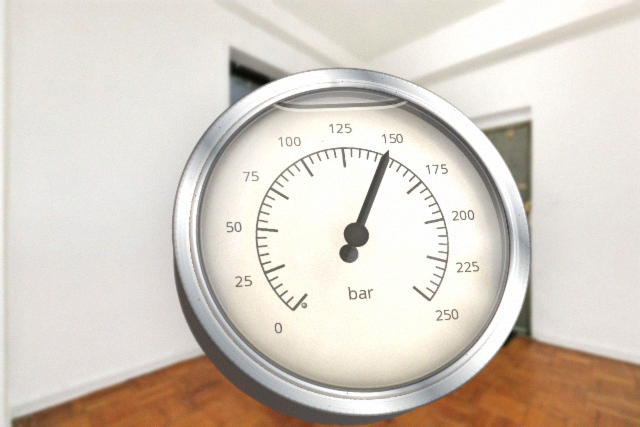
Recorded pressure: 150; bar
